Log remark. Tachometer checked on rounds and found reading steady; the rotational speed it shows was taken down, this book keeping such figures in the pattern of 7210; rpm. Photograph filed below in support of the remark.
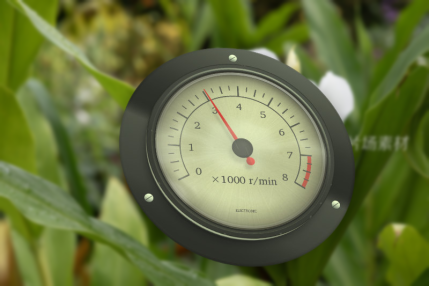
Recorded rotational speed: 3000; rpm
